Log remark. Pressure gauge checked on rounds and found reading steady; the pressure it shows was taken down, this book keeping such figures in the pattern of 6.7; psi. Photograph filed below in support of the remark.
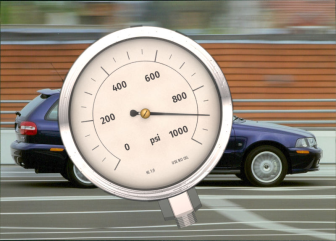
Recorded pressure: 900; psi
